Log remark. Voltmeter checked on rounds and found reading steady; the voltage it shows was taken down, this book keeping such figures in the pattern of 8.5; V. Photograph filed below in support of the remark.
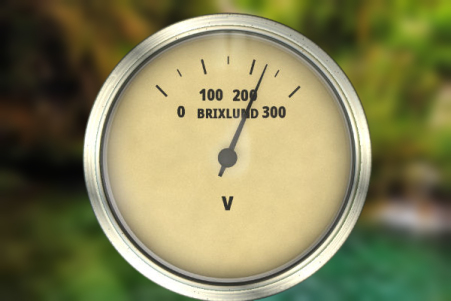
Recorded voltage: 225; V
